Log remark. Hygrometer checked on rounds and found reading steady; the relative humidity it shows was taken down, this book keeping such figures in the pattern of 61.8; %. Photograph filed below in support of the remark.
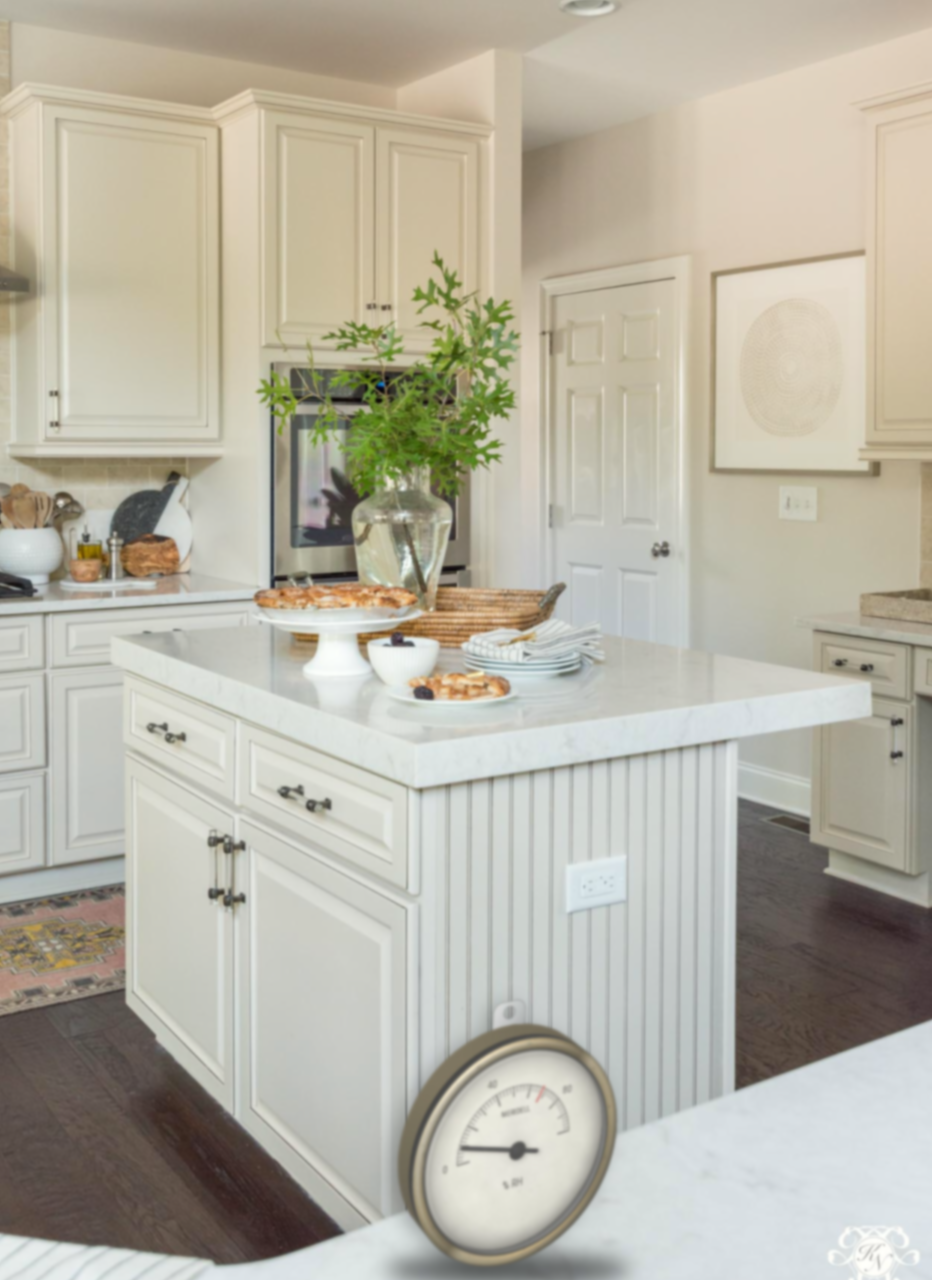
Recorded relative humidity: 10; %
